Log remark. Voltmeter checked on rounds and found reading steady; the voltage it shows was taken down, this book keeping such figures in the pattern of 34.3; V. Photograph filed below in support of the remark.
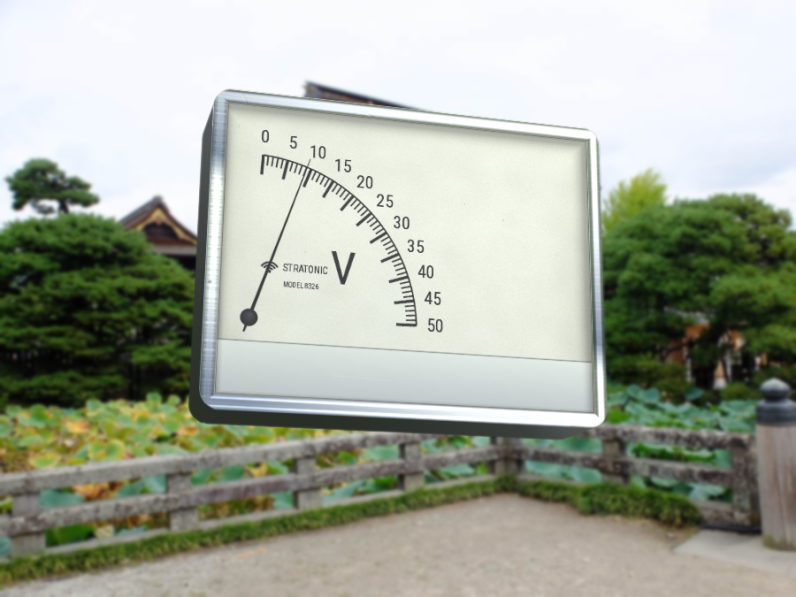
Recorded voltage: 9; V
